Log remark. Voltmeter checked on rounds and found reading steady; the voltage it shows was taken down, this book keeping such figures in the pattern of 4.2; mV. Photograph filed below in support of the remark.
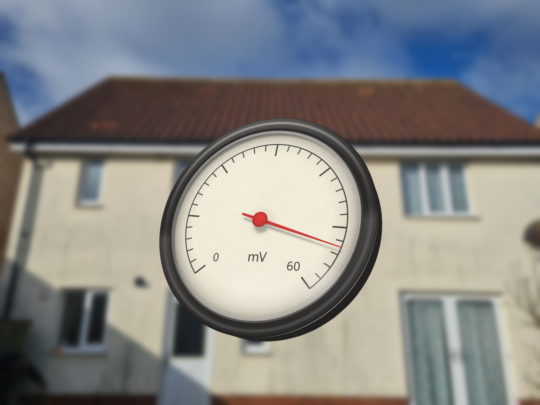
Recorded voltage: 53; mV
